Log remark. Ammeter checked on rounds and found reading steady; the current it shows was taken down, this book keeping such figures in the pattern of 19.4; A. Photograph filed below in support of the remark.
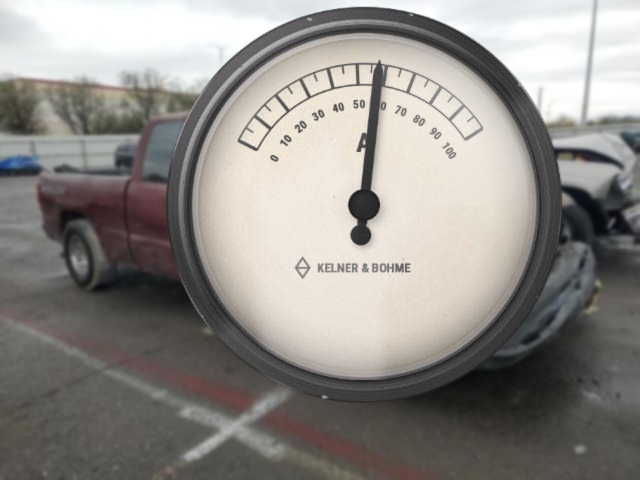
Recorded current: 57.5; A
